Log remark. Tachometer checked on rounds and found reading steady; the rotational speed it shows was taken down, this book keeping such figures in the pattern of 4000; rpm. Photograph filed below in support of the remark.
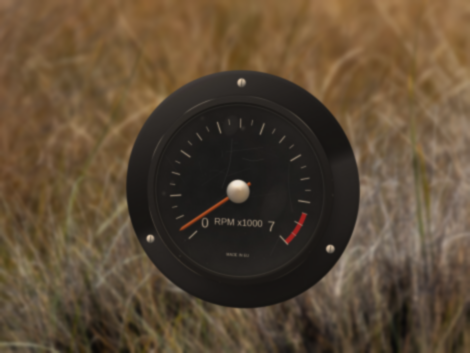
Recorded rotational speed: 250; rpm
